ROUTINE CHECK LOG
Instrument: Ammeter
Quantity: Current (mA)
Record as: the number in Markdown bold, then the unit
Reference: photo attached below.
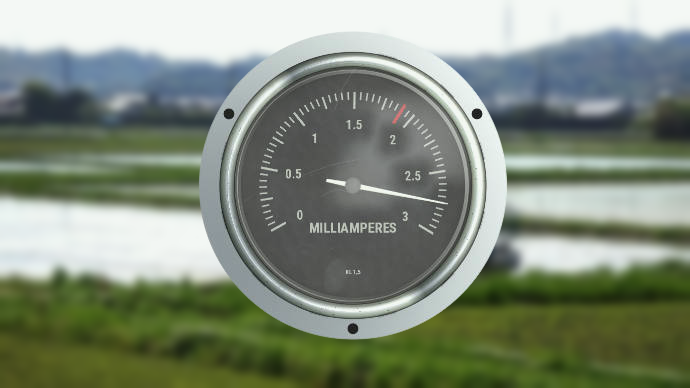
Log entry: **2.75** mA
